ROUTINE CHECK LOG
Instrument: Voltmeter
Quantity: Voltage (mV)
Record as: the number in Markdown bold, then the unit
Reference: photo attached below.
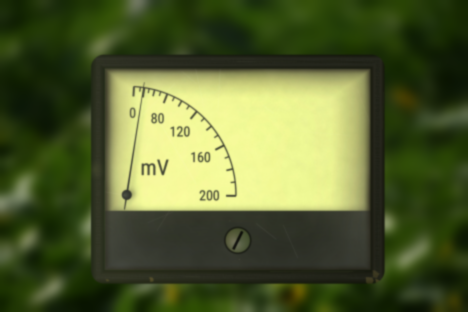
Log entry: **40** mV
